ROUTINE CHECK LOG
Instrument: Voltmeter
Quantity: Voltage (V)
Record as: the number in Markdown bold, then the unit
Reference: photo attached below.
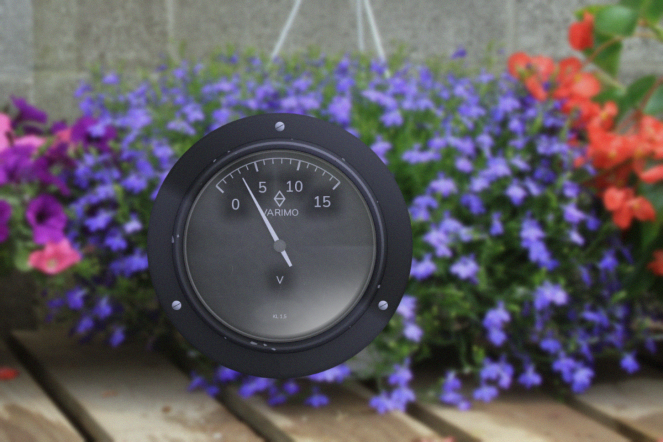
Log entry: **3** V
